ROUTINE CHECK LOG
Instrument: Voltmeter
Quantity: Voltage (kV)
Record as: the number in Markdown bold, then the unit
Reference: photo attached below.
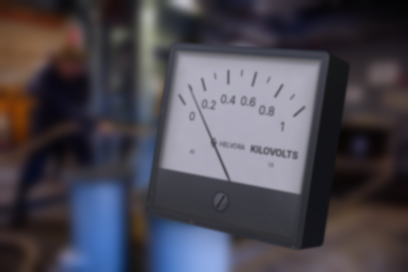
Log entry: **0.1** kV
